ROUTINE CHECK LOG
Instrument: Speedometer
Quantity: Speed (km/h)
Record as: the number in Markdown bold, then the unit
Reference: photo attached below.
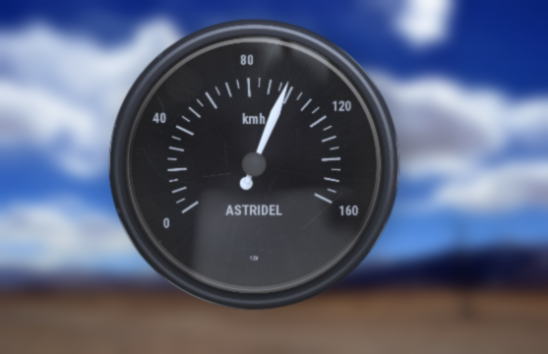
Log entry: **97.5** km/h
